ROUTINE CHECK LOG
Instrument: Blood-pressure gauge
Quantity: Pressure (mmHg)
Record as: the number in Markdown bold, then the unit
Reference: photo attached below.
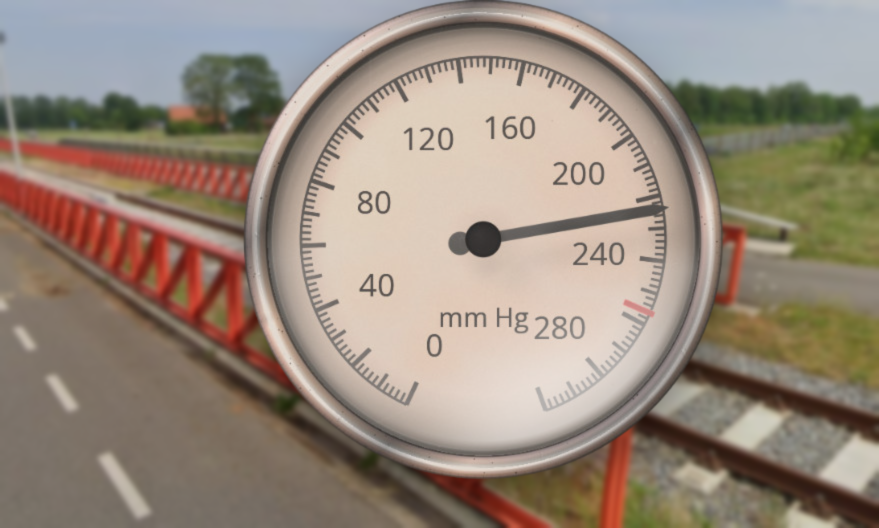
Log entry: **224** mmHg
